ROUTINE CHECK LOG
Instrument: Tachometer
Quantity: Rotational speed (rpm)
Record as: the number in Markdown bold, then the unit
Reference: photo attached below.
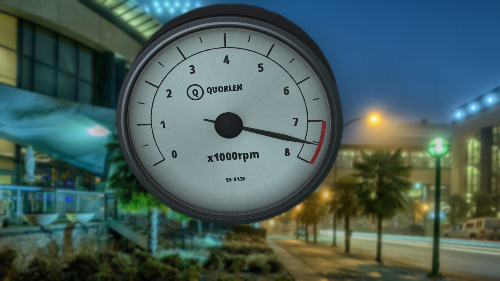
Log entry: **7500** rpm
